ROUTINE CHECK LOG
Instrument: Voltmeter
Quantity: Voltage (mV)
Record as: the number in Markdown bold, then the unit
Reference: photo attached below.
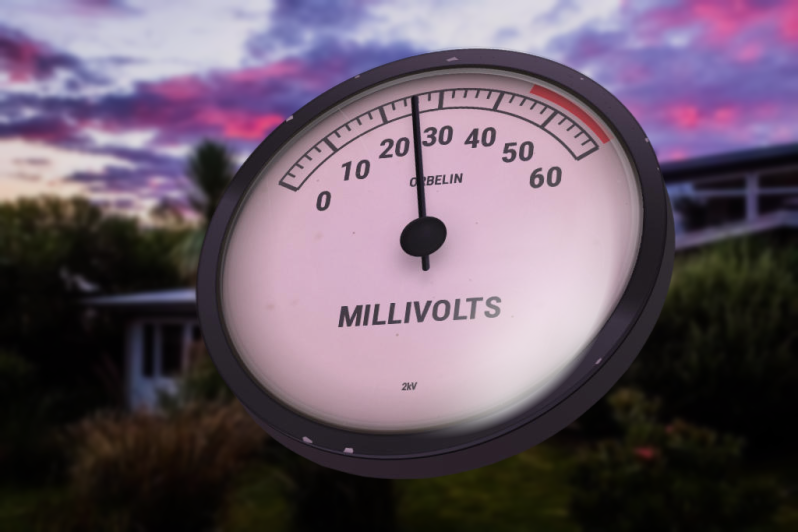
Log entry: **26** mV
